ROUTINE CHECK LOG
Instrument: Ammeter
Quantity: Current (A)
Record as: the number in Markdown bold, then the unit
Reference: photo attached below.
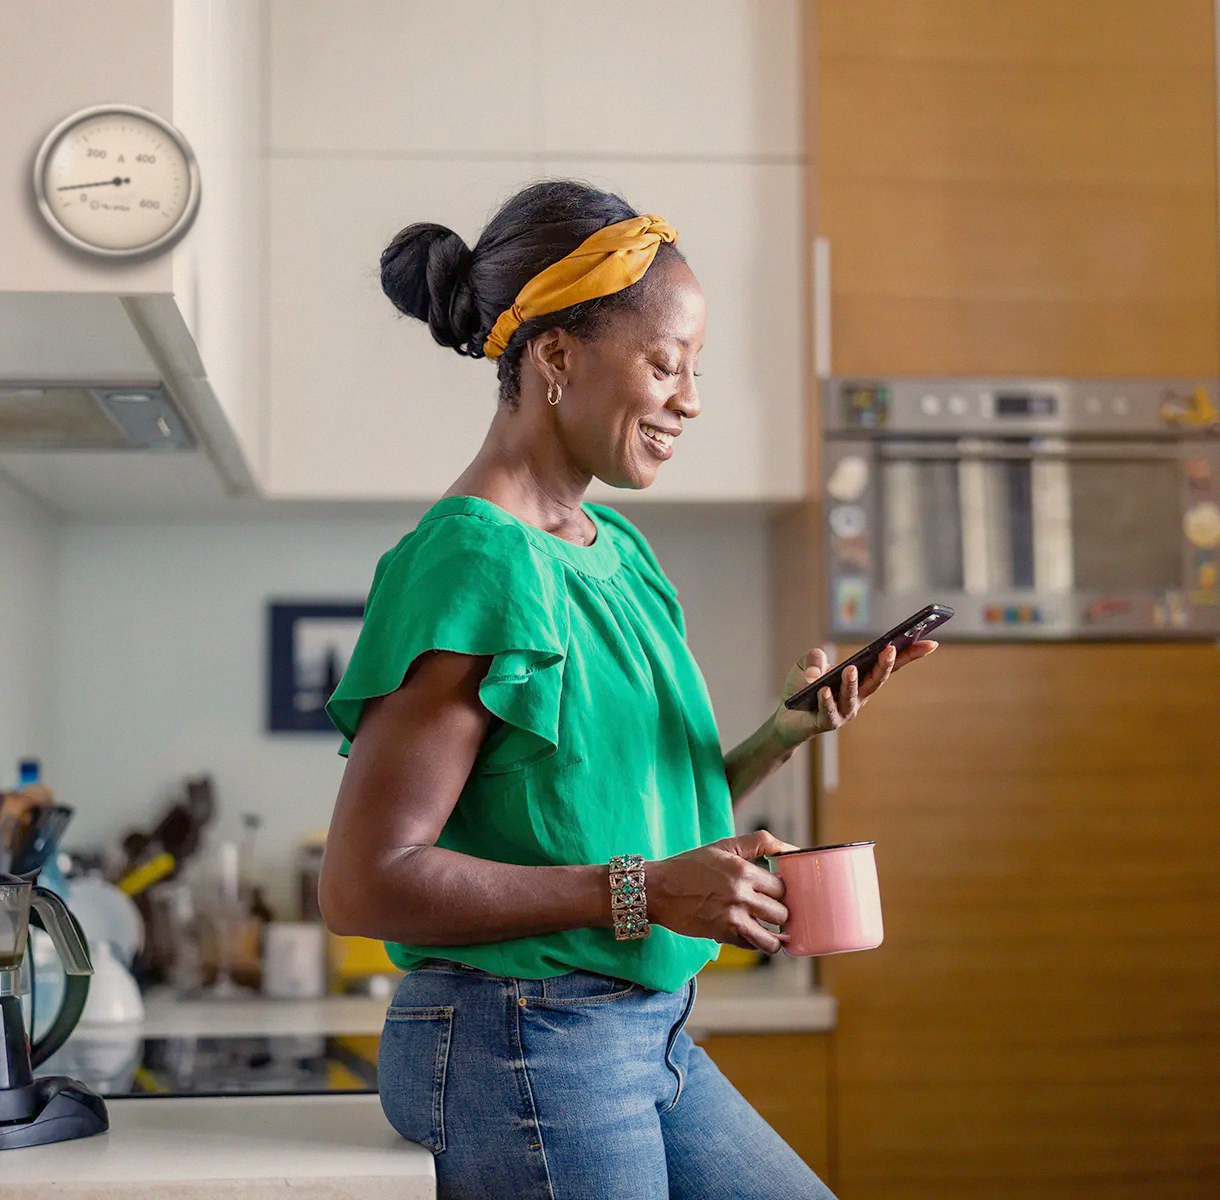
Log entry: **40** A
